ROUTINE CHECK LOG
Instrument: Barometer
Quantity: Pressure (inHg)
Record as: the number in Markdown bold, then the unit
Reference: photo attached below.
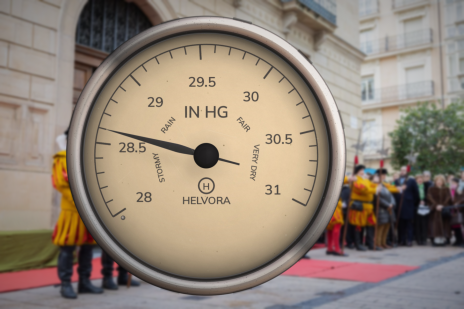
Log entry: **28.6** inHg
